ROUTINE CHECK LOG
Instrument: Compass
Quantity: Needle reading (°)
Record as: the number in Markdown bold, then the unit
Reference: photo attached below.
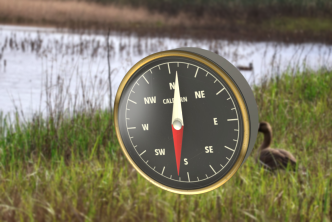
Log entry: **190** °
